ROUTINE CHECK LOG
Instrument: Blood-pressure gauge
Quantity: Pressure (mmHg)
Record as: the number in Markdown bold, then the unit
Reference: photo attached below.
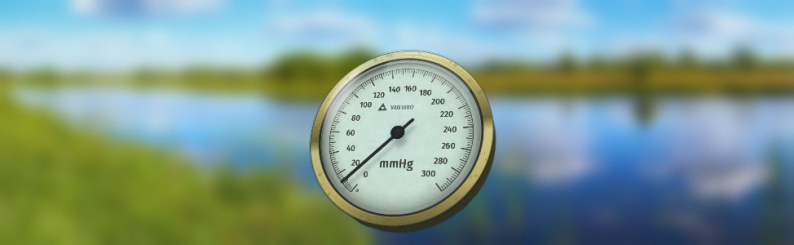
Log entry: **10** mmHg
